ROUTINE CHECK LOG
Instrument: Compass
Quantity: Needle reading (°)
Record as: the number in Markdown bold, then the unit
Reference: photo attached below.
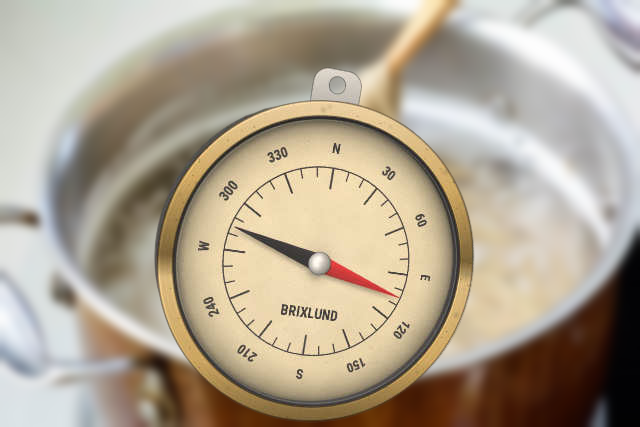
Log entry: **105** °
